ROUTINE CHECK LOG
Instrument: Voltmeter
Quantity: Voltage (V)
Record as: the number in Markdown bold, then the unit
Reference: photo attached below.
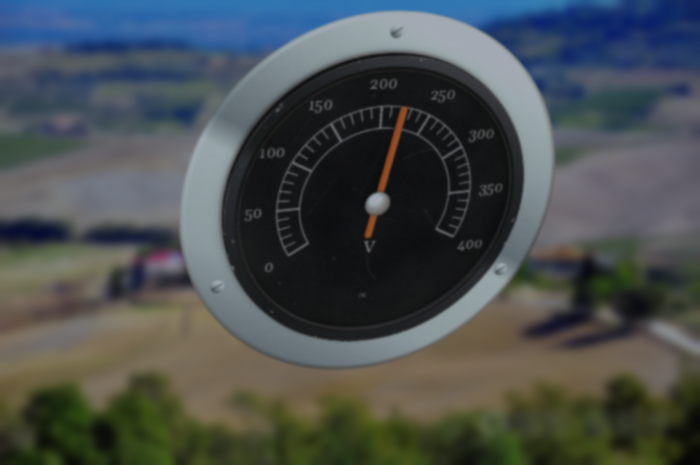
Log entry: **220** V
